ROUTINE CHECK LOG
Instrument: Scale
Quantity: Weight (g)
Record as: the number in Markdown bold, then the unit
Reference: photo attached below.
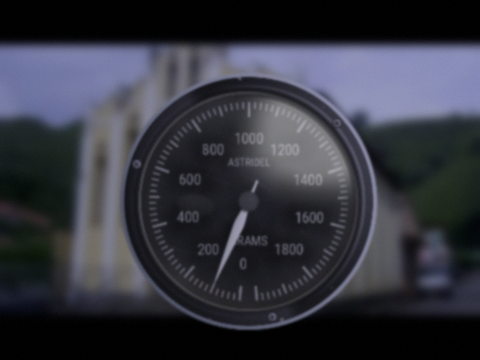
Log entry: **100** g
